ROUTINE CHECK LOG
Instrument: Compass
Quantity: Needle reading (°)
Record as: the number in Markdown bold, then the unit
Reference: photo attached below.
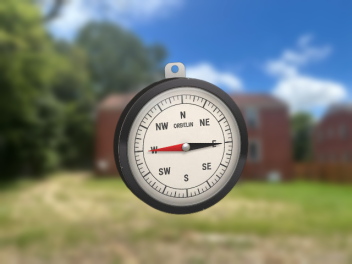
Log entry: **270** °
